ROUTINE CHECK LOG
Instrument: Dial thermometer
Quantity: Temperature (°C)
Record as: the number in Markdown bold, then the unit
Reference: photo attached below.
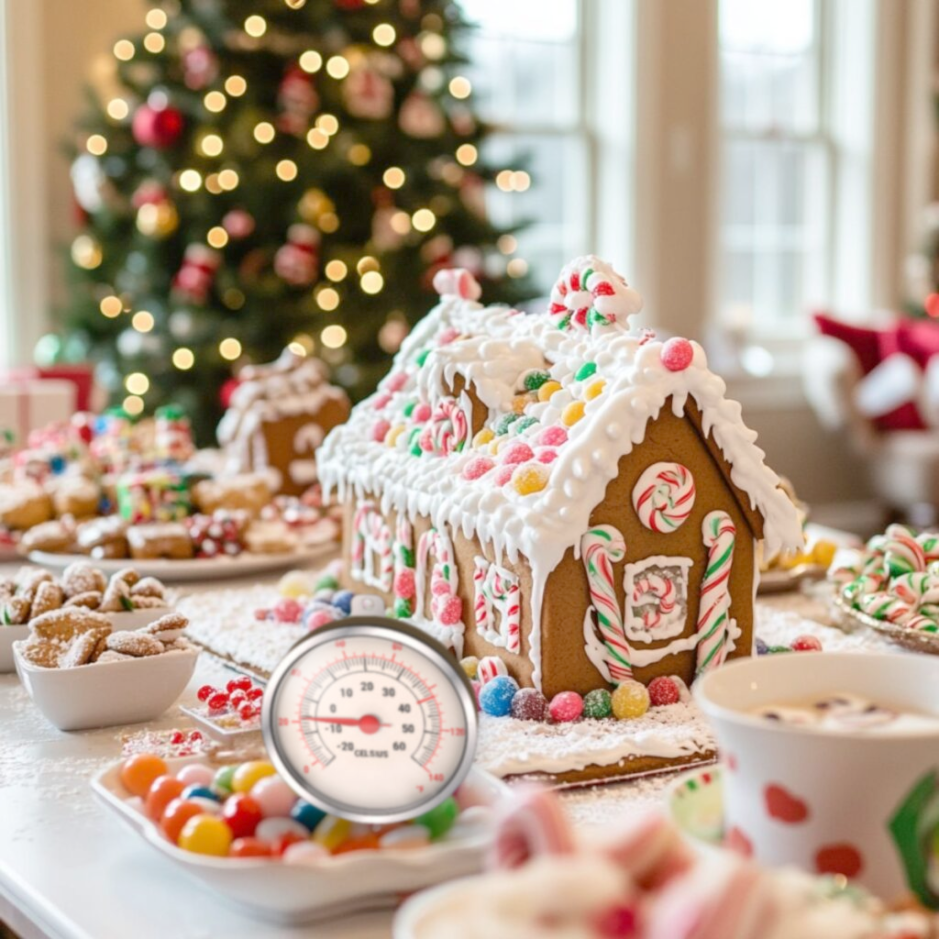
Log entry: **-5** °C
